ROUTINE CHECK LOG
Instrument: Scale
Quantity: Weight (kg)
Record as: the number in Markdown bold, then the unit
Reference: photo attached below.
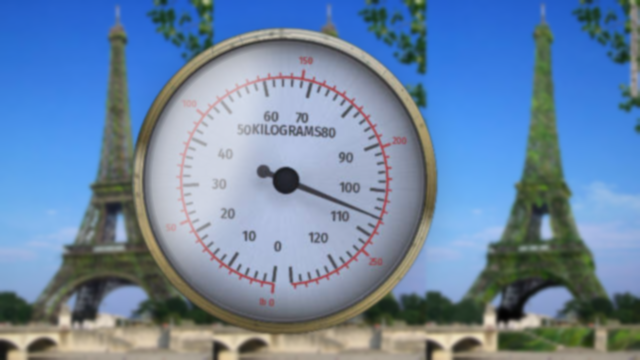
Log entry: **106** kg
